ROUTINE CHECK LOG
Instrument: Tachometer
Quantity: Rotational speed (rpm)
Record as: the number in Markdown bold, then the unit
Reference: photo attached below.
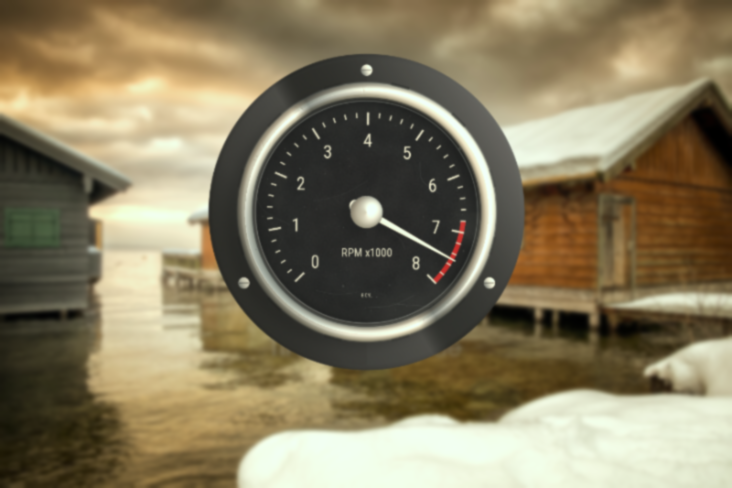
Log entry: **7500** rpm
